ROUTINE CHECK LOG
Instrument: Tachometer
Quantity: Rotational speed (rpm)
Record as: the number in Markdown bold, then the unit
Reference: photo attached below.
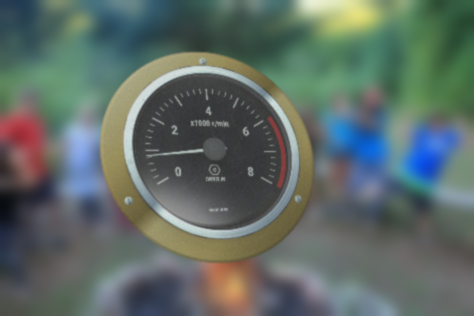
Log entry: **800** rpm
